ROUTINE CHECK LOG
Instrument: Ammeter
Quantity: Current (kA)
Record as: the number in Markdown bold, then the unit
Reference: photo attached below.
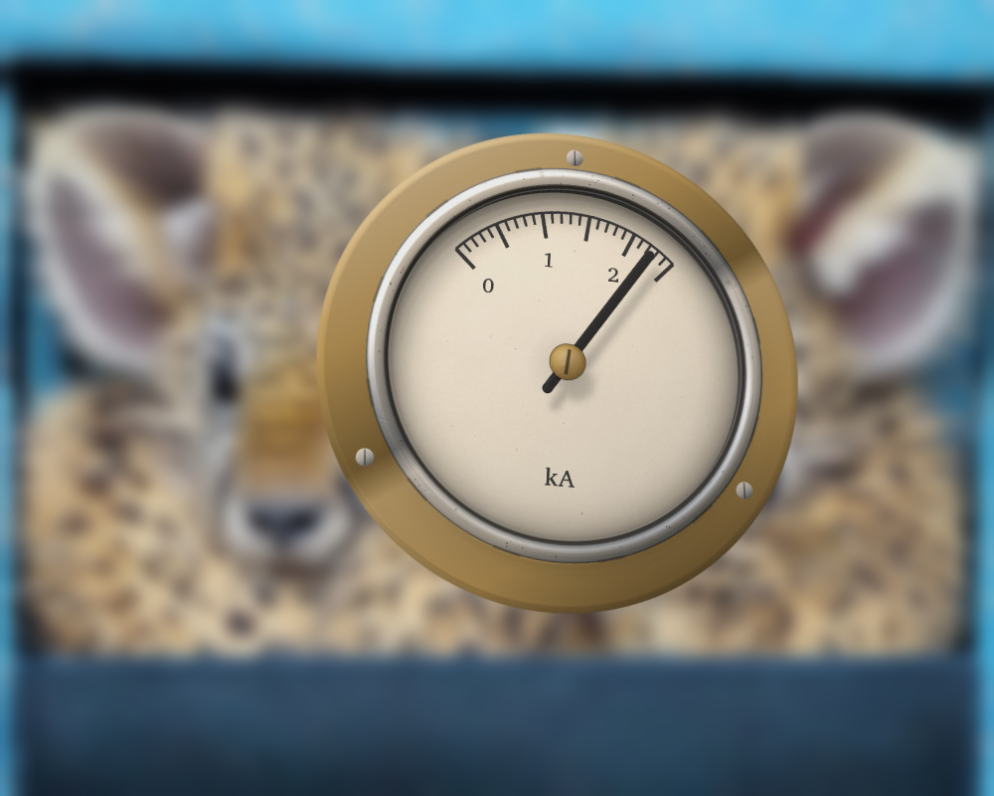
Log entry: **2.25** kA
